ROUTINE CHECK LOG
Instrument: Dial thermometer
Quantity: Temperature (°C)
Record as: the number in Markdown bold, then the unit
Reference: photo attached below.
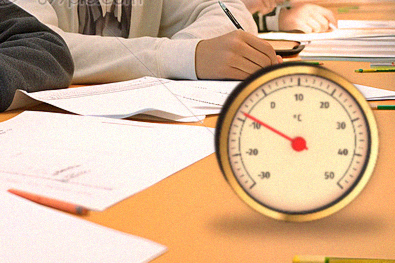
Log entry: **-8** °C
